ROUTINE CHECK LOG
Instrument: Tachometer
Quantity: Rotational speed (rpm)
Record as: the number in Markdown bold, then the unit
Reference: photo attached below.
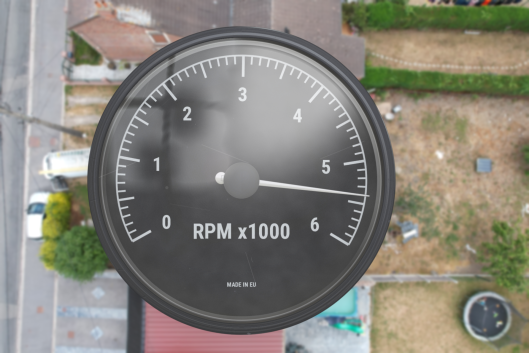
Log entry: **5400** rpm
